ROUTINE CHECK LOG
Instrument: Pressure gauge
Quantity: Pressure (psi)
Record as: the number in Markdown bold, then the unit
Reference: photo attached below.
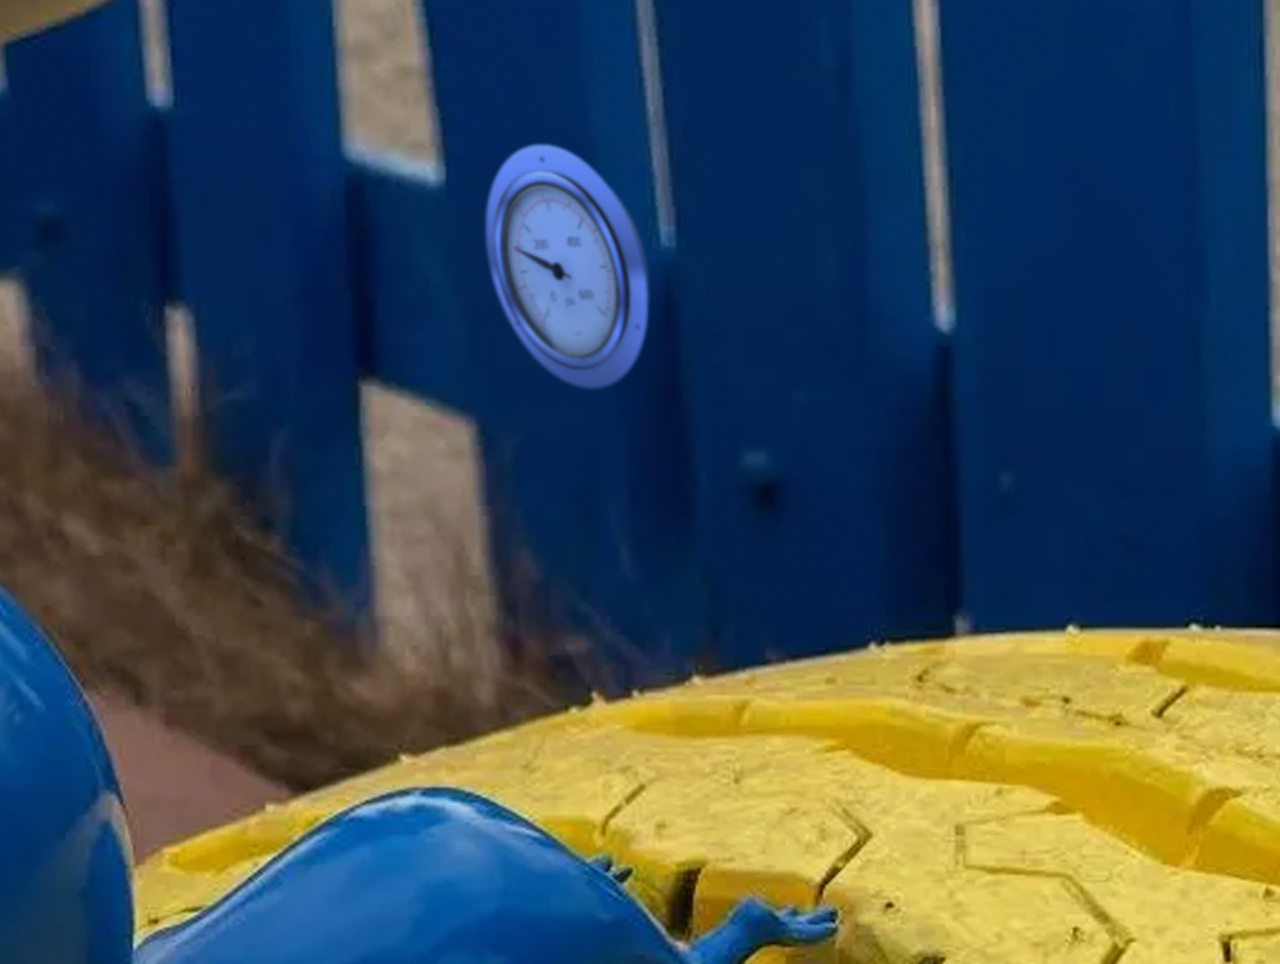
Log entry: **150** psi
